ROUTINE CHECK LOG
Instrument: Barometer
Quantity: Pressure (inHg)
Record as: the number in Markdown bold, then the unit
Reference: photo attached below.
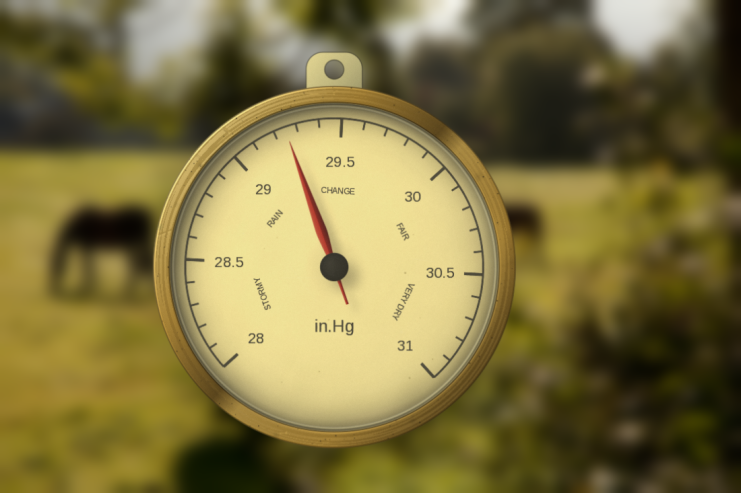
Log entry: **29.25** inHg
